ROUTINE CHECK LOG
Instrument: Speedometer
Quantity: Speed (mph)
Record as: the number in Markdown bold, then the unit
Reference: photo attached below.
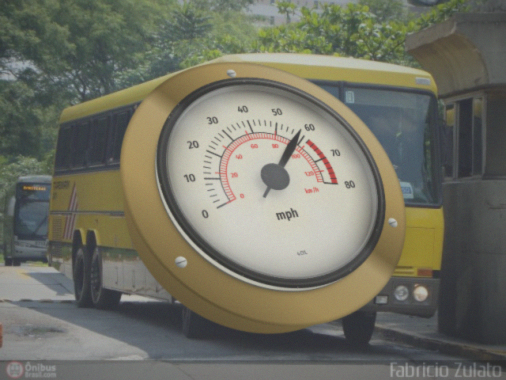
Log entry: **58** mph
